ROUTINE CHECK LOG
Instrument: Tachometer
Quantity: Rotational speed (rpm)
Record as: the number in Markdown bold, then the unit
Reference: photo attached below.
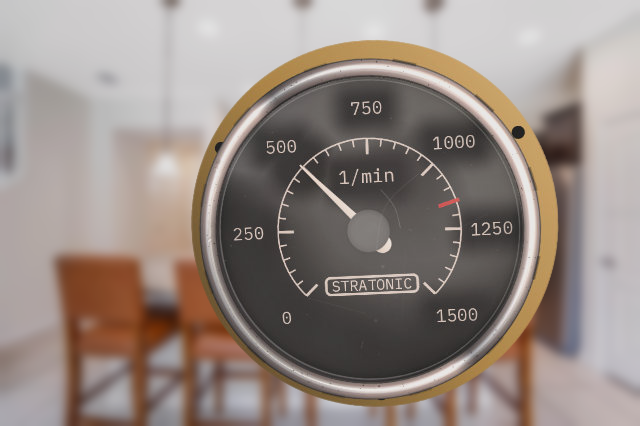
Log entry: **500** rpm
